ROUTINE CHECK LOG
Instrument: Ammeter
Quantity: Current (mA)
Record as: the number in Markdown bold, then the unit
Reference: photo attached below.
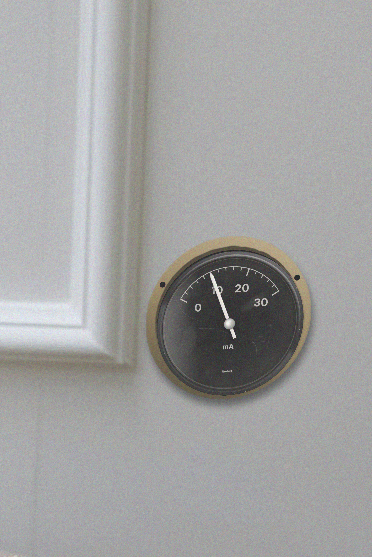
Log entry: **10** mA
